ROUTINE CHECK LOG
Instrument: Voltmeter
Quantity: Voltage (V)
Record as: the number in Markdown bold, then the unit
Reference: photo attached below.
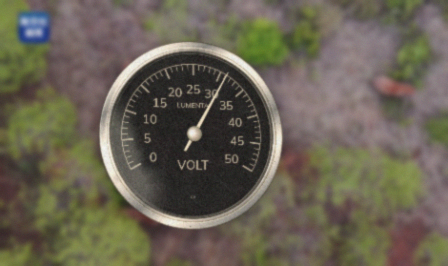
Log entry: **31** V
